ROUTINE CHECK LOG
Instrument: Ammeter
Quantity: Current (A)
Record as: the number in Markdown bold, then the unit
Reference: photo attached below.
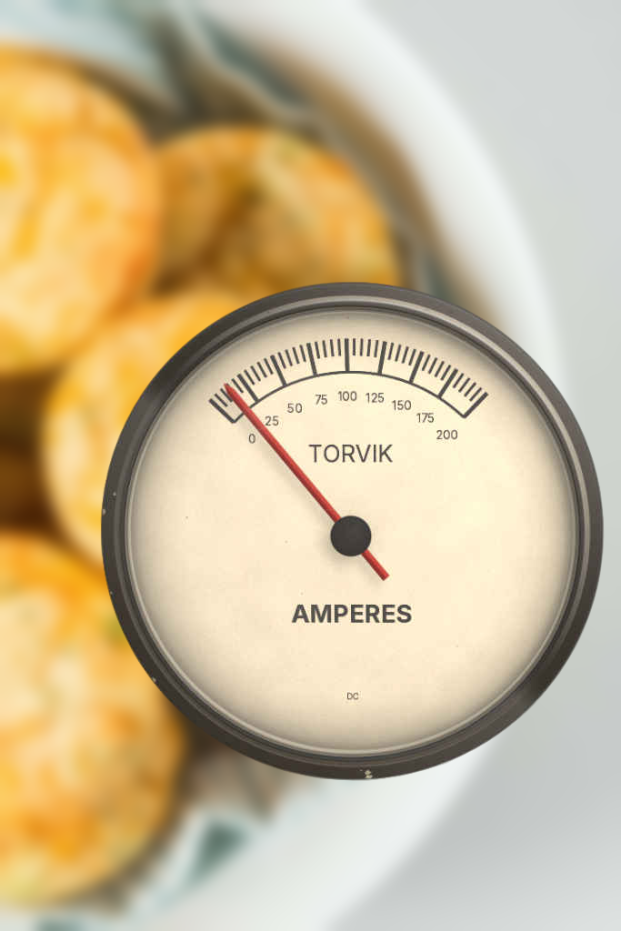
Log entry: **15** A
